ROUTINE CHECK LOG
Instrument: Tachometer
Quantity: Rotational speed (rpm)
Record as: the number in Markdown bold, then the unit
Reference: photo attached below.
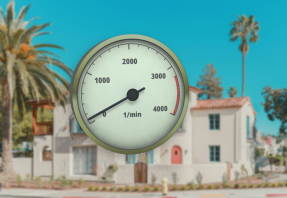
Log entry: **100** rpm
